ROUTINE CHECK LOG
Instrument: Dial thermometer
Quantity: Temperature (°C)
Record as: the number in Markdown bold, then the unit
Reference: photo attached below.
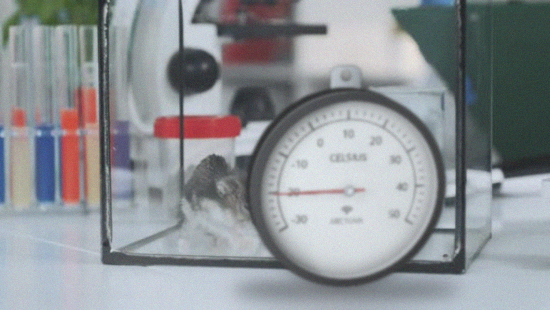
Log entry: **-20** °C
